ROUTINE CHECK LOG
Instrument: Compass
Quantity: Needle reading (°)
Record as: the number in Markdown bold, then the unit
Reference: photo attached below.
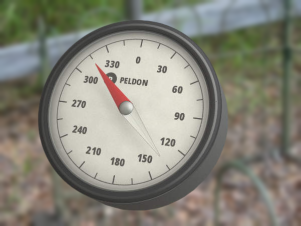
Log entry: **315** °
